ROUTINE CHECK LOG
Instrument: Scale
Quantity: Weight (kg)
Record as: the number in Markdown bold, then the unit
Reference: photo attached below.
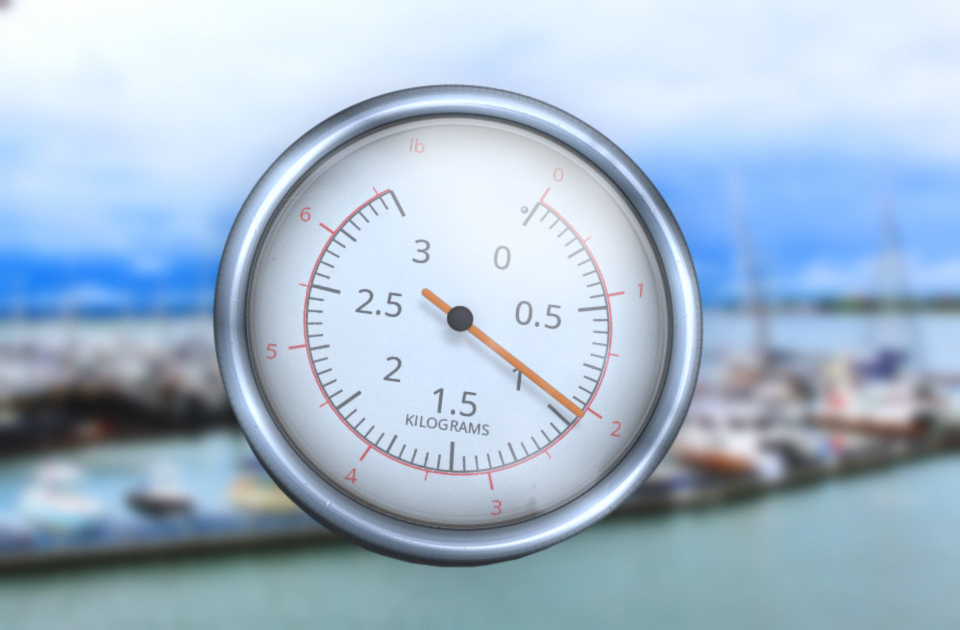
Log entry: **0.95** kg
